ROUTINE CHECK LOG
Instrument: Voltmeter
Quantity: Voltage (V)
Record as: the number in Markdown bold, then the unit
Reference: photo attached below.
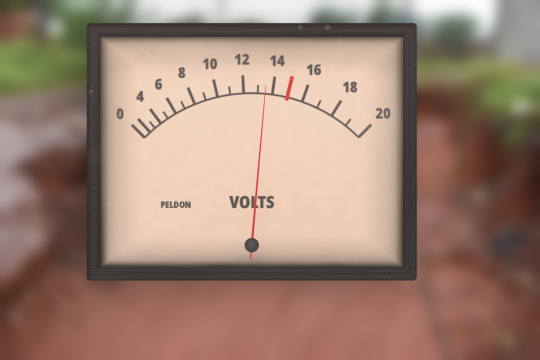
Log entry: **13.5** V
